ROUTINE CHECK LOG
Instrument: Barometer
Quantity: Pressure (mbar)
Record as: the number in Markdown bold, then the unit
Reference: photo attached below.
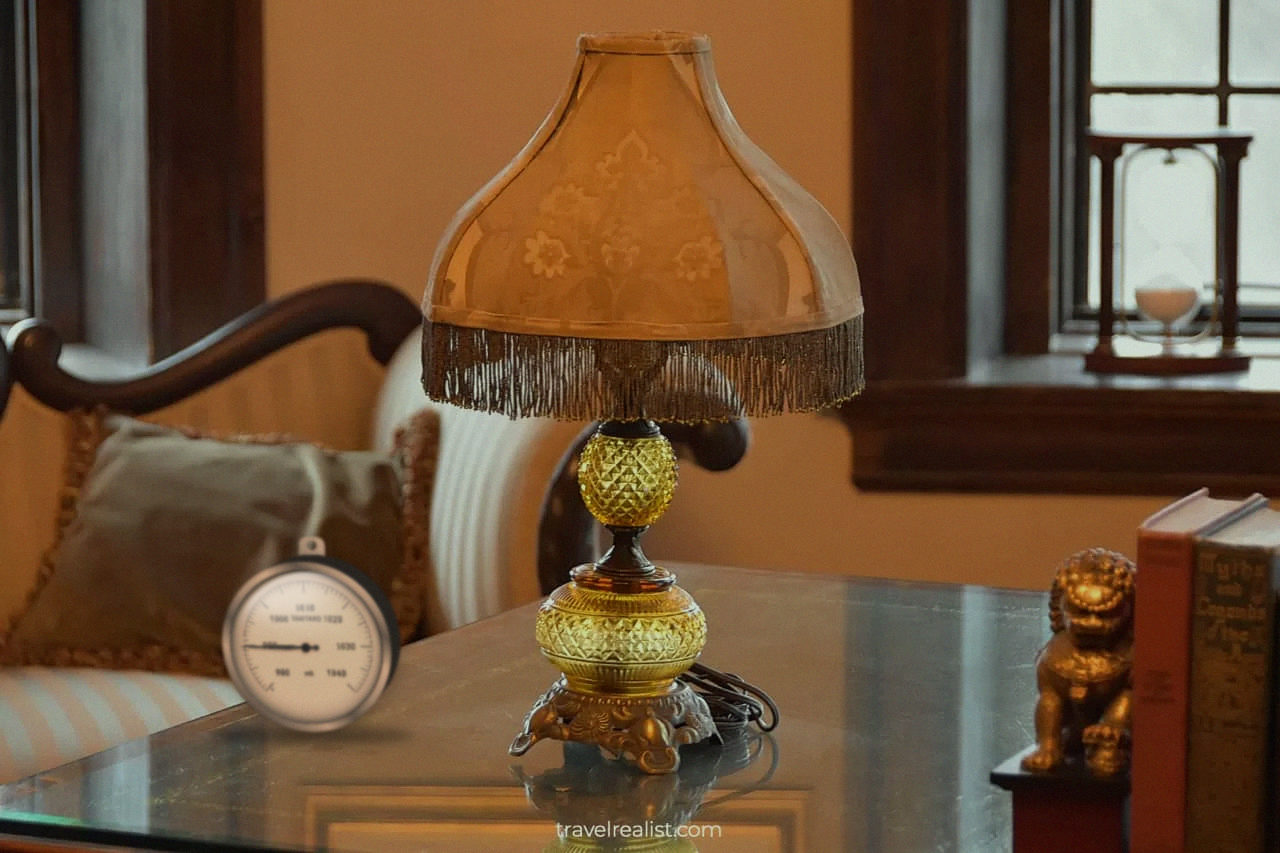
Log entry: **990** mbar
